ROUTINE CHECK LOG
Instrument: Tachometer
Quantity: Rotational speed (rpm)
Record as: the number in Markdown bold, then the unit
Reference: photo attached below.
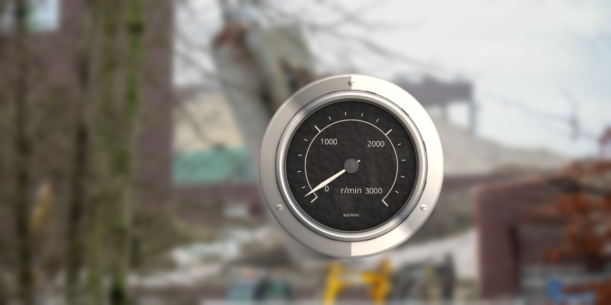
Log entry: **100** rpm
